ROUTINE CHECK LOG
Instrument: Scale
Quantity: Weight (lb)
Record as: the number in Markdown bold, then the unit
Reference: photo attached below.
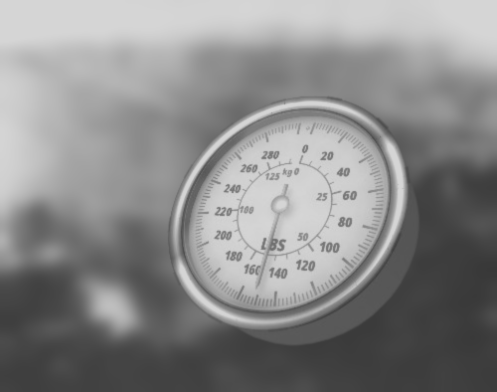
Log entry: **150** lb
